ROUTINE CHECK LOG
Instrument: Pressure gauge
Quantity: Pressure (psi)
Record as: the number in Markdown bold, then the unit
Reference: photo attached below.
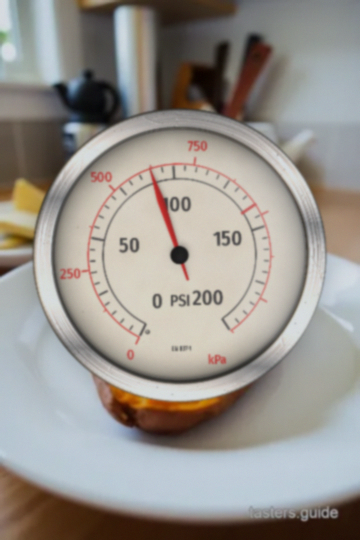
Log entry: **90** psi
